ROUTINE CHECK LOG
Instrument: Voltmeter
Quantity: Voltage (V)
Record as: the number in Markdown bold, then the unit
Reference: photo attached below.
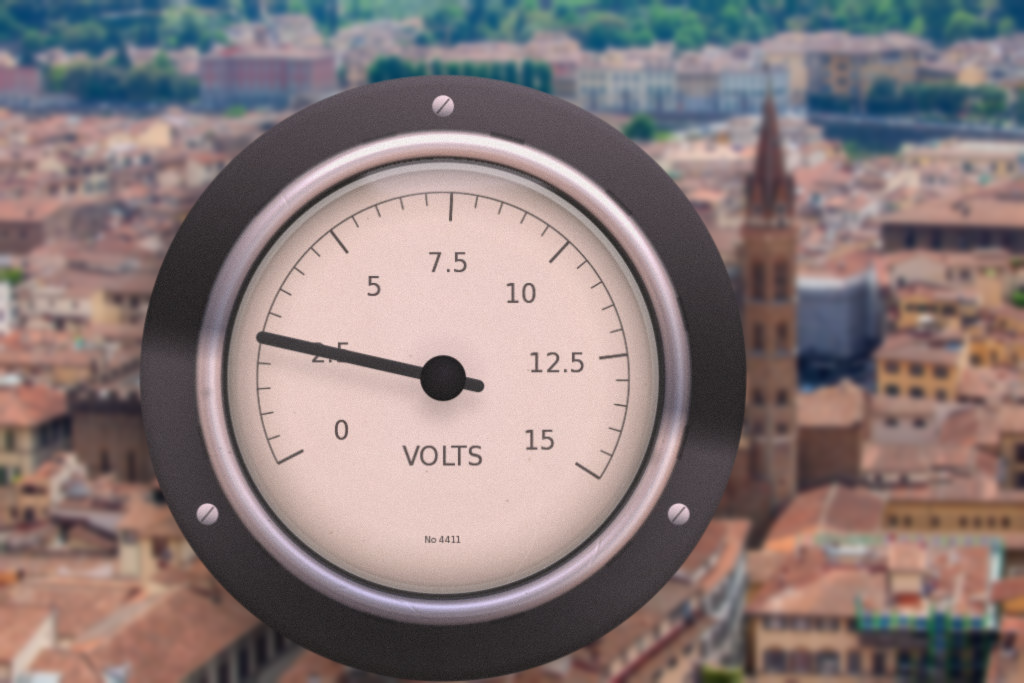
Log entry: **2.5** V
